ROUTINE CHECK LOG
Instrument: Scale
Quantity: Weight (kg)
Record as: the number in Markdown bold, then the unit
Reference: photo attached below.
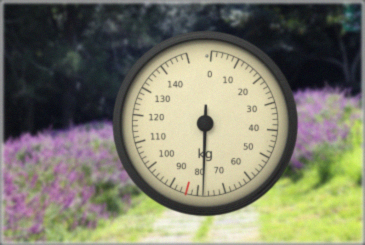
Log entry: **78** kg
